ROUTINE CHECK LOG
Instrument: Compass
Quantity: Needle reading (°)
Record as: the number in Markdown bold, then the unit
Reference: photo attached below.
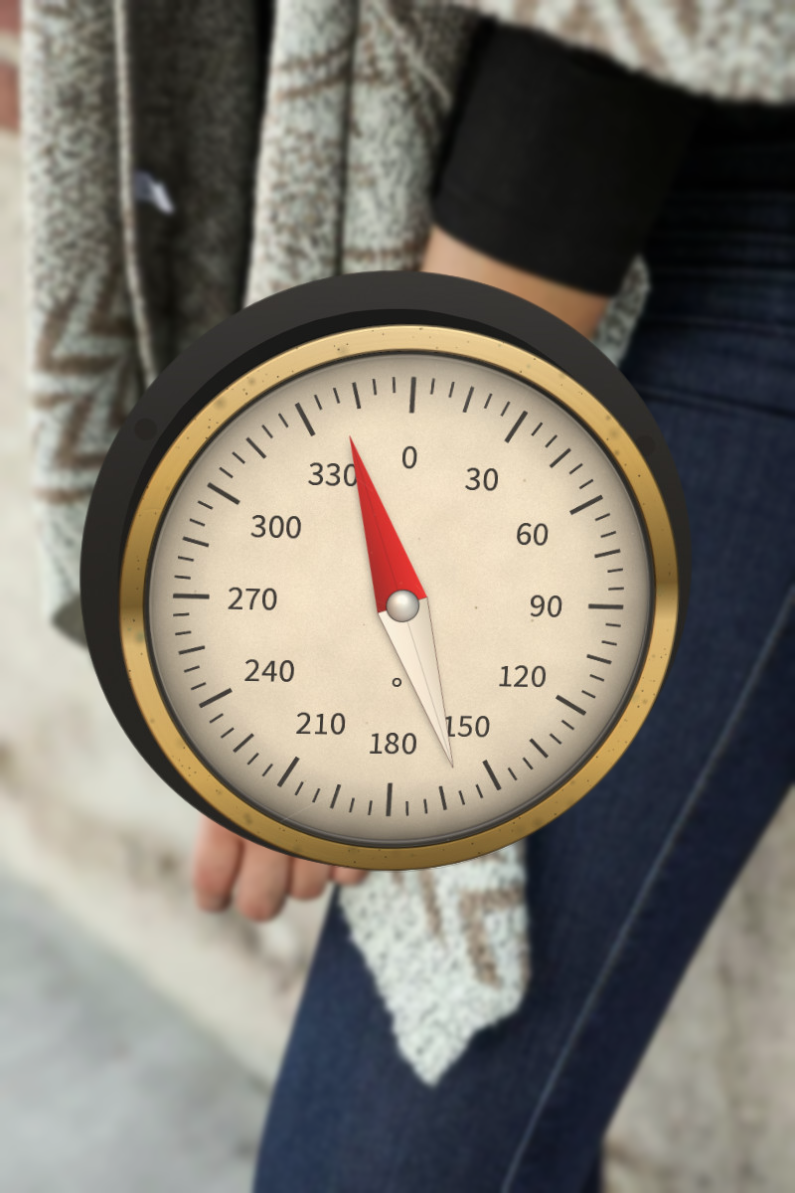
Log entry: **340** °
